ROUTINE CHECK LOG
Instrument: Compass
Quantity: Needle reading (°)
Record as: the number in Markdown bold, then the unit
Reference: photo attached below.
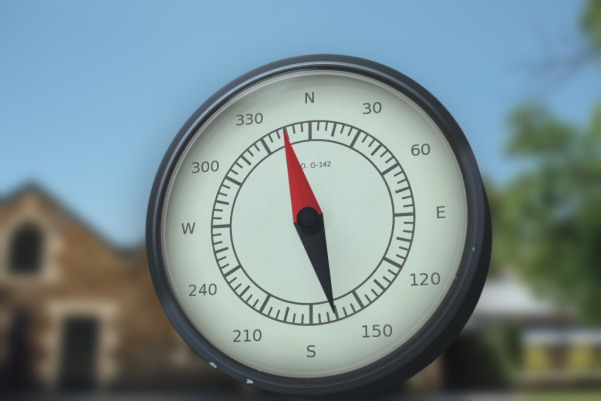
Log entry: **345** °
